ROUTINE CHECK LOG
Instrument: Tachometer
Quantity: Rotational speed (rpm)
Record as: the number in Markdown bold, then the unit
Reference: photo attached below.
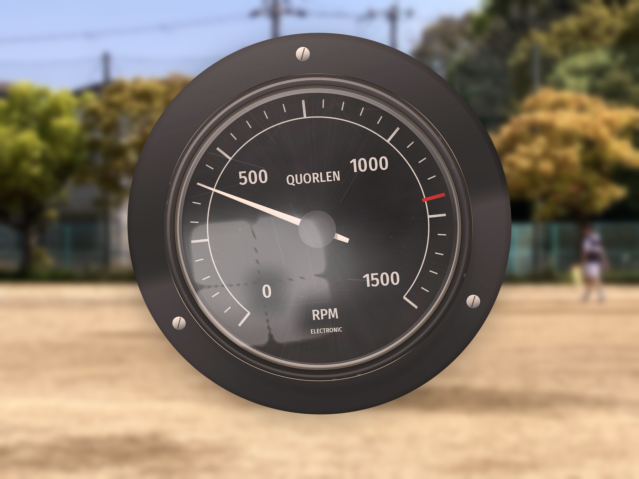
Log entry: **400** rpm
